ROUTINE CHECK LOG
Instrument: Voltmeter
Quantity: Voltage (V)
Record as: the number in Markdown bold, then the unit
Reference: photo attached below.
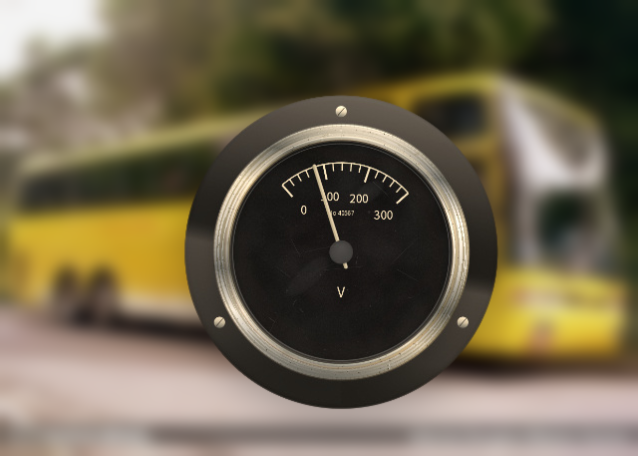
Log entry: **80** V
